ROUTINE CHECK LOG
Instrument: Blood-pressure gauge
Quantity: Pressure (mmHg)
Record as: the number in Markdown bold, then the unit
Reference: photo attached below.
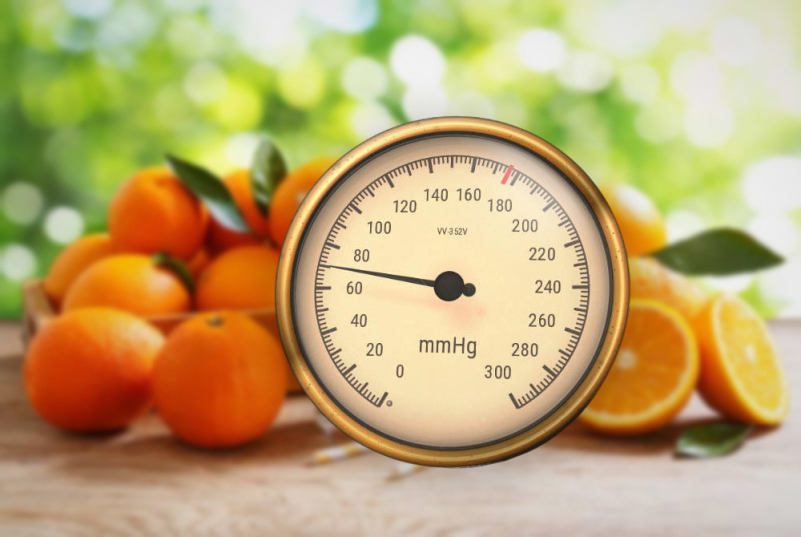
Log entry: **70** mmHg
